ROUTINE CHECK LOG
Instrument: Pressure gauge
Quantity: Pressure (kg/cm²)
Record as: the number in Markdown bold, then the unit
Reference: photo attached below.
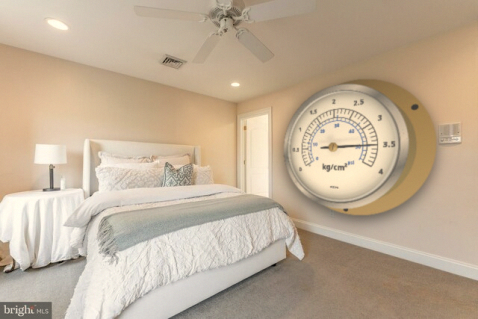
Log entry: **3.5** kg/cm²
